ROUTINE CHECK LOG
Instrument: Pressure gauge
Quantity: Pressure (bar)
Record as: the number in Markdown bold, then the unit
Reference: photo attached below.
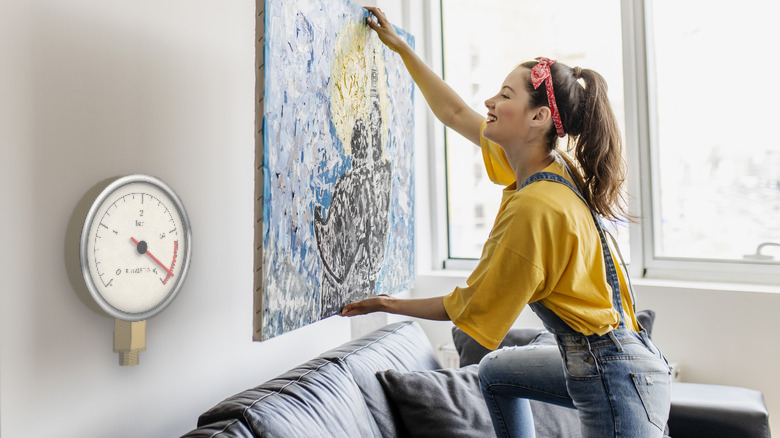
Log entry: **3.8** bar
